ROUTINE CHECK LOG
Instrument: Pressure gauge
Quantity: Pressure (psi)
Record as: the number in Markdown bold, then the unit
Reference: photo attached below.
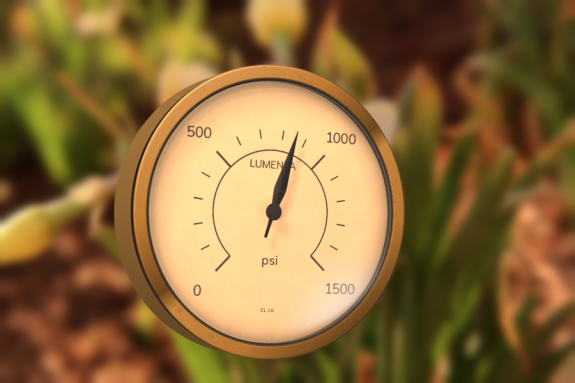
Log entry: **850** psi
